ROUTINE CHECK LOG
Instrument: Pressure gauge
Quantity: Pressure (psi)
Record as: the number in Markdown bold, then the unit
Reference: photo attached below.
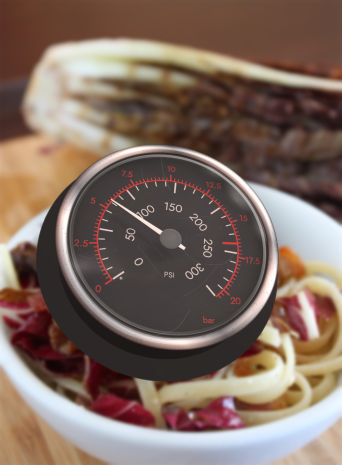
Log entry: **80** psi
